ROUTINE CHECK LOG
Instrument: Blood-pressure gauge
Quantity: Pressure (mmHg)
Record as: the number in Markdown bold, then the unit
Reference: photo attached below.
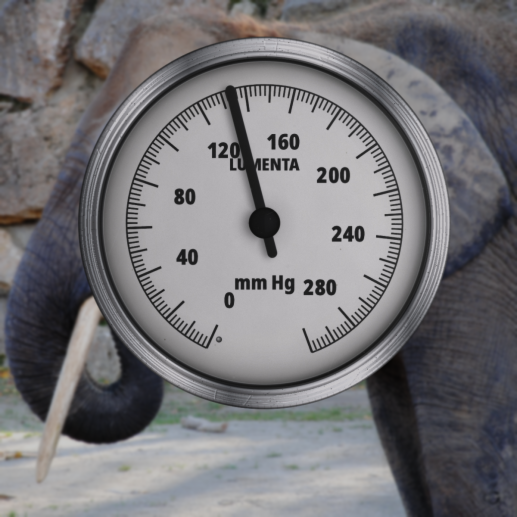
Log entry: **134** mmHg
